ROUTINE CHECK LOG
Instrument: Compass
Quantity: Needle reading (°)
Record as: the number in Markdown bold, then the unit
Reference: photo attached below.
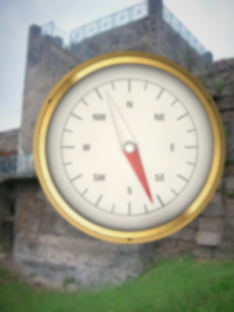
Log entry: **157.5** °
